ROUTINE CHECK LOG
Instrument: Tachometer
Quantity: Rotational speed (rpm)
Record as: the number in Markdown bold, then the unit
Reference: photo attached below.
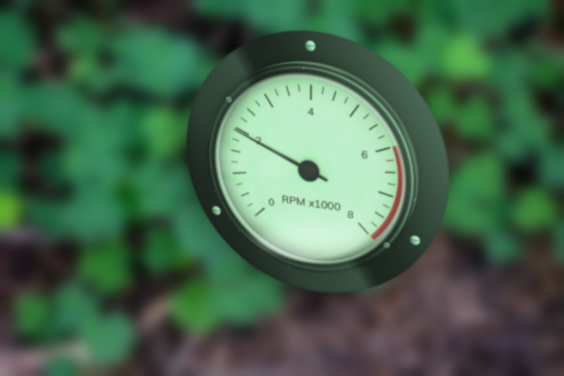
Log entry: **2000** rpm
